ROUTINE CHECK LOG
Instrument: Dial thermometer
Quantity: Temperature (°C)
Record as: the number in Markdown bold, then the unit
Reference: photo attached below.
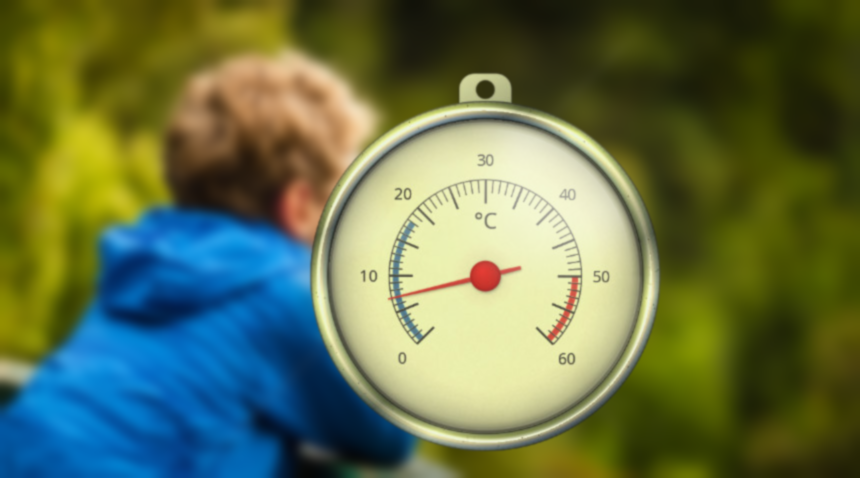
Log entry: **7** °C
